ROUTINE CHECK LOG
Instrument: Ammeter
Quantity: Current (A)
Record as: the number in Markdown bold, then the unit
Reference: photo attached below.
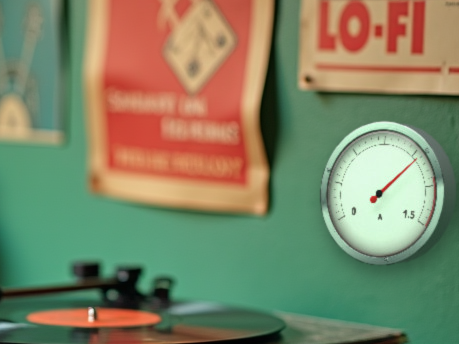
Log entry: **1.05** A
